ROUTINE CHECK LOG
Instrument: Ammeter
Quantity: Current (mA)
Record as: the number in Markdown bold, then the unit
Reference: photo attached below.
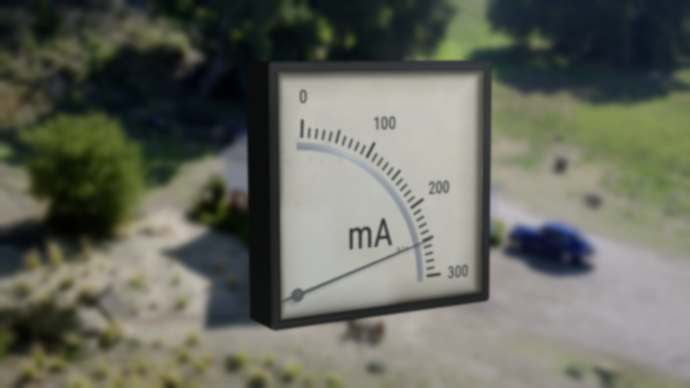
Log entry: **250** mA
